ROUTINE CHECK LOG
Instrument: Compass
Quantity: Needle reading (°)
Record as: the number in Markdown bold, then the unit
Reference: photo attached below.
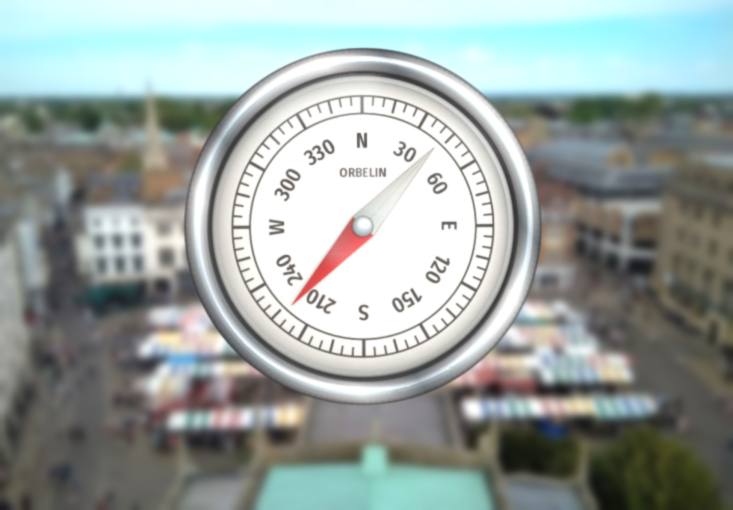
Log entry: **222.5** °
